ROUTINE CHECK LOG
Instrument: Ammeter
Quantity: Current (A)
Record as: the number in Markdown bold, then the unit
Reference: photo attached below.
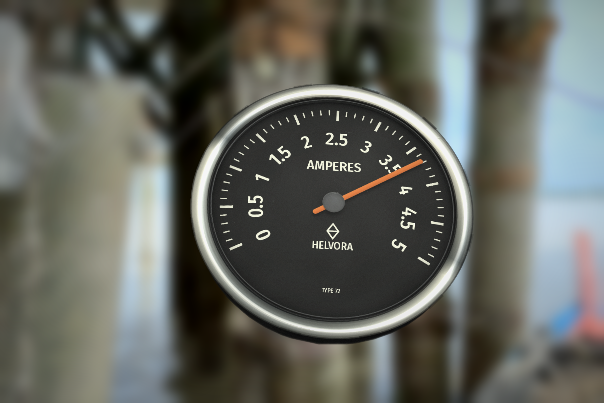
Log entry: **3.7** A
